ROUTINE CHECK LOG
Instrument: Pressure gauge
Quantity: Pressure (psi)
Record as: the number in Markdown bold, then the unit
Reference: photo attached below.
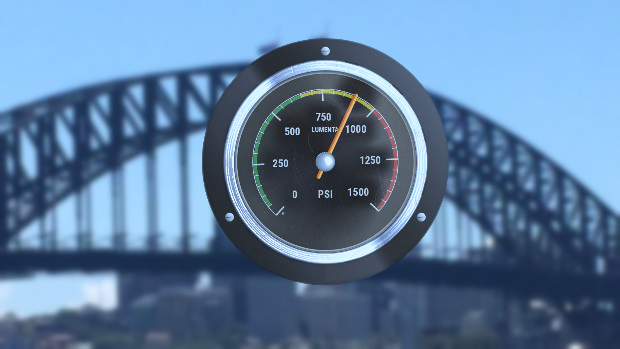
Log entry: **900** psi
